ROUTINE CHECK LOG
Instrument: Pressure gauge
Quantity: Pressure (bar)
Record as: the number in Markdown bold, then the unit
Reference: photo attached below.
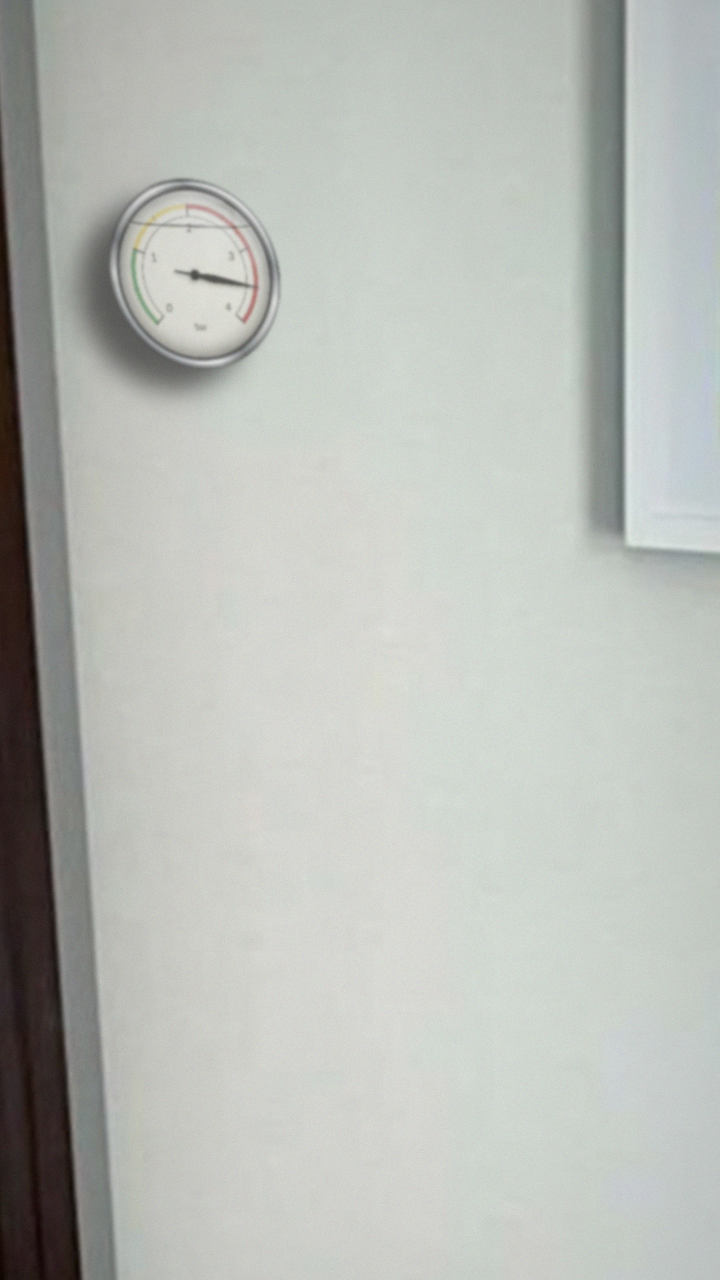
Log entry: **3.5** bar
